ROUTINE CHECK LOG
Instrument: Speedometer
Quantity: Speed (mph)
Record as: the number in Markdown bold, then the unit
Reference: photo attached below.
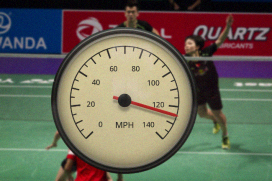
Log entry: **125** mph
